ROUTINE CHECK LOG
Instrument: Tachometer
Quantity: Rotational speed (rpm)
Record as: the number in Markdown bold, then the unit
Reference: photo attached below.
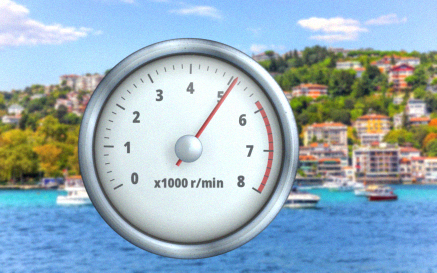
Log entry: **5100** rpm
